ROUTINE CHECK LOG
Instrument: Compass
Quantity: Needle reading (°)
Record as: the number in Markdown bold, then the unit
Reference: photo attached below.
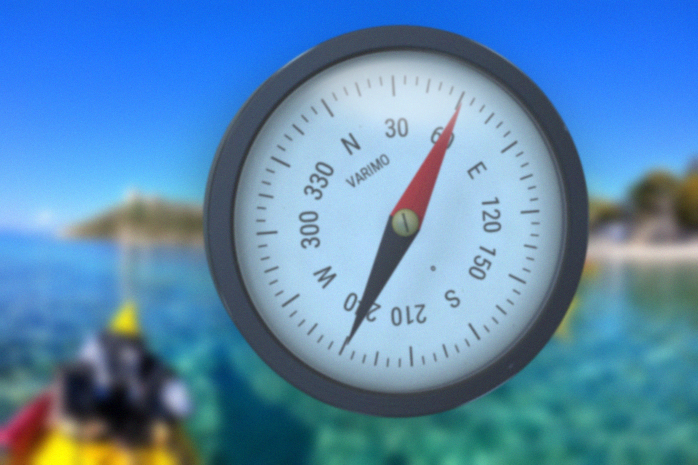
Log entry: **60** °
